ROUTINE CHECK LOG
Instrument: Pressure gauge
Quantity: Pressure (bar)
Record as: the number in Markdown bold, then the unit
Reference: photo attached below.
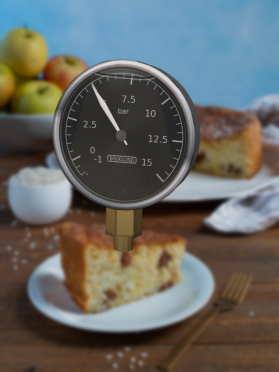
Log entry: **5** bar
